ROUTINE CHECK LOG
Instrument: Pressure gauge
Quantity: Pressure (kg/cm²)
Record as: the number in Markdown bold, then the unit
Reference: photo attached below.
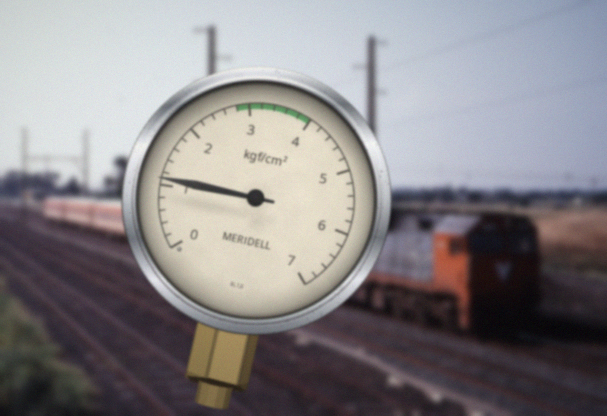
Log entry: **1.1** kg/cm²
